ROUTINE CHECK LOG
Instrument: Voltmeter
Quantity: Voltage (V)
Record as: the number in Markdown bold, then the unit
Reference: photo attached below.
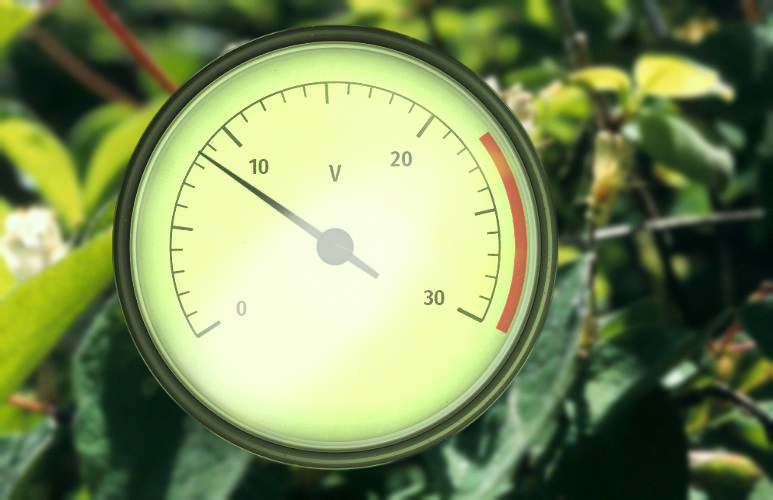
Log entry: **8.5** V
